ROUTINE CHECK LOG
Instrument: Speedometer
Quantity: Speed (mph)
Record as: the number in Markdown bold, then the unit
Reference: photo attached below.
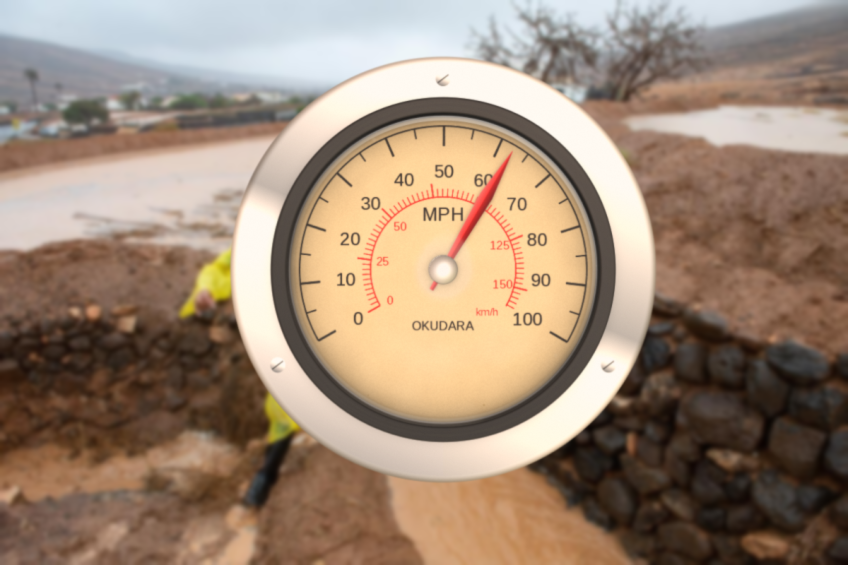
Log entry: **62.5** mph
